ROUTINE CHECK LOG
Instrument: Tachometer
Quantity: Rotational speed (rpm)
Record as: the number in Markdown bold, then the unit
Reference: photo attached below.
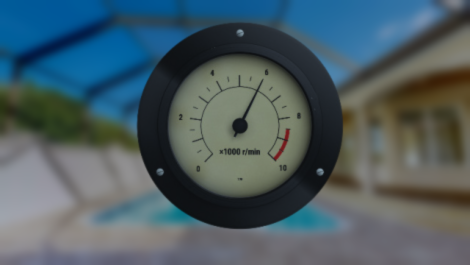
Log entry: **6000** rpm
